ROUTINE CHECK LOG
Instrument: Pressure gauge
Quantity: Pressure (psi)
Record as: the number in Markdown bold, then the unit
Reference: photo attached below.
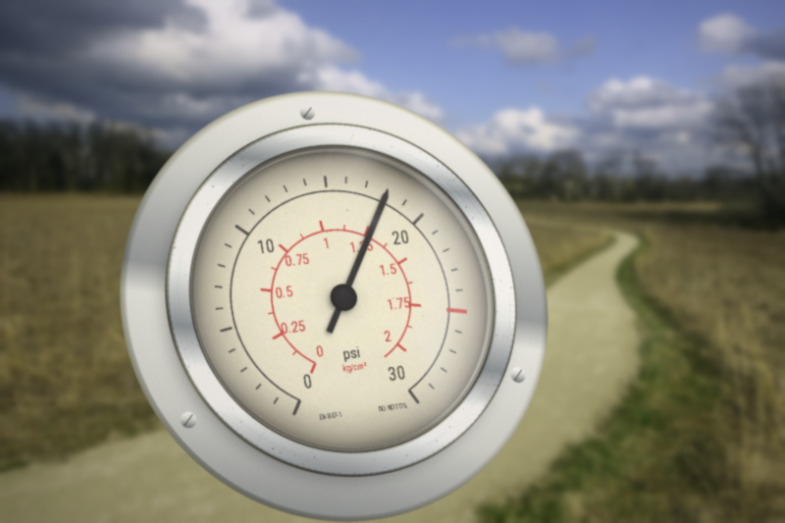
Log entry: **18** psi
